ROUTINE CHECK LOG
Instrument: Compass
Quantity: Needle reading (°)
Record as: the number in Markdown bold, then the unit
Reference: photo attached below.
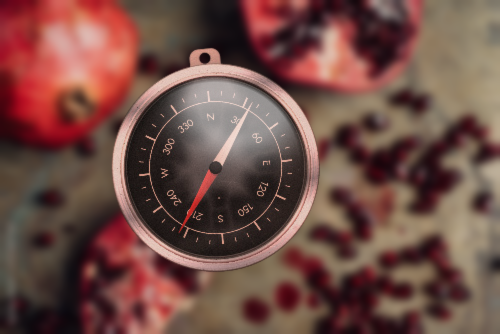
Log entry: **215** °
